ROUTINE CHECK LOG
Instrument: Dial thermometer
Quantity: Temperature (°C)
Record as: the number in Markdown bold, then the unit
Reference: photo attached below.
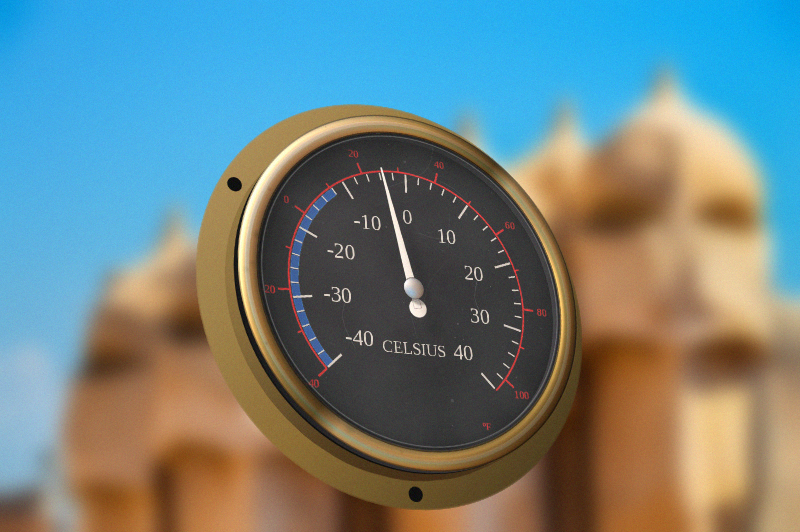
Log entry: **-4** °C
